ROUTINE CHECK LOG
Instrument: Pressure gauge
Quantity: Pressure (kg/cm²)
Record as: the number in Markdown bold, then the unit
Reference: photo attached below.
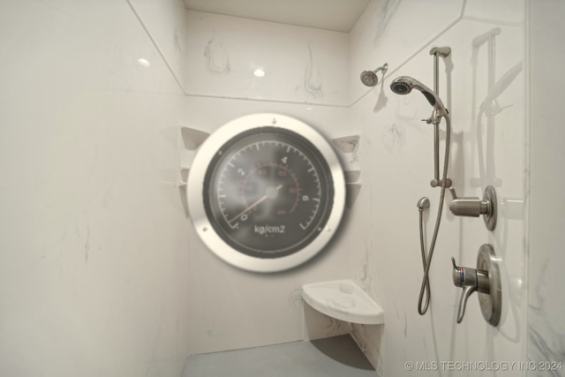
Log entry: **0.2** kg/cm²
